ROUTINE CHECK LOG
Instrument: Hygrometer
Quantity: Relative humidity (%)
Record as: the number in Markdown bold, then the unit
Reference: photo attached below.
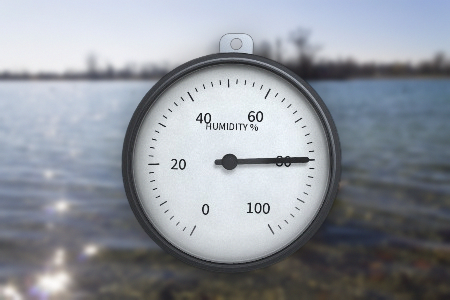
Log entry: **80** %
